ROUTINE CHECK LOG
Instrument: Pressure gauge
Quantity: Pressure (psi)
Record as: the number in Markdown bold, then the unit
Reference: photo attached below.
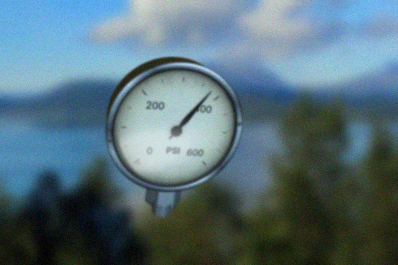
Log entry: **375** psi
